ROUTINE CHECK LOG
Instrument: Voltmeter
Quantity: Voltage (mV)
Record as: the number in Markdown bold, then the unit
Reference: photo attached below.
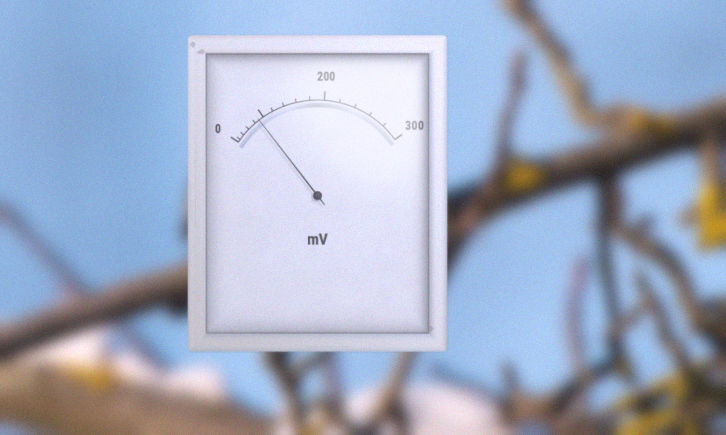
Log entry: **90** mV
